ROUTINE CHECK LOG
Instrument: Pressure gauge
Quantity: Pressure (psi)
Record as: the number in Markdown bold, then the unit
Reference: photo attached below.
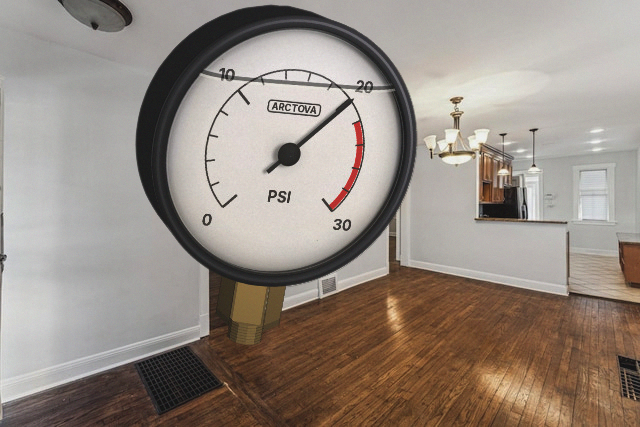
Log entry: **20** psi
